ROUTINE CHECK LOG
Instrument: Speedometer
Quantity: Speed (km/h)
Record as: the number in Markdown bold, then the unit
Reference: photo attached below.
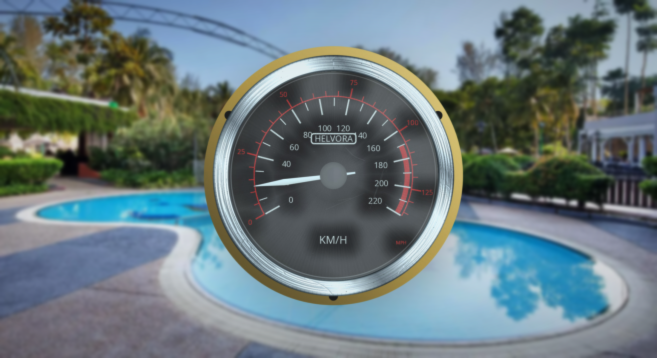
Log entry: **20** km/h
